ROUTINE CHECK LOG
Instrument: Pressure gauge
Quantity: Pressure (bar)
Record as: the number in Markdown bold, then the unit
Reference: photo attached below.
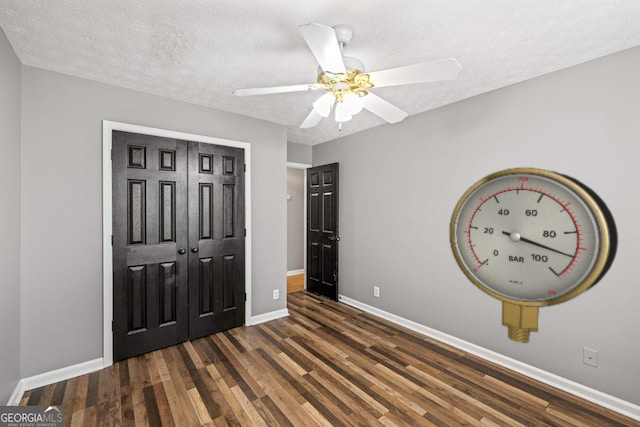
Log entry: **90** bar
